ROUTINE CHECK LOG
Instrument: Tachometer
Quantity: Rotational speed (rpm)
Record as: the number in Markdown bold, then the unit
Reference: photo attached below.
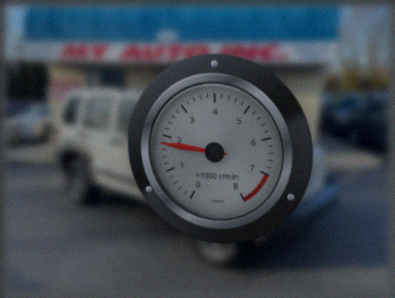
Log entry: **1800** rpm
